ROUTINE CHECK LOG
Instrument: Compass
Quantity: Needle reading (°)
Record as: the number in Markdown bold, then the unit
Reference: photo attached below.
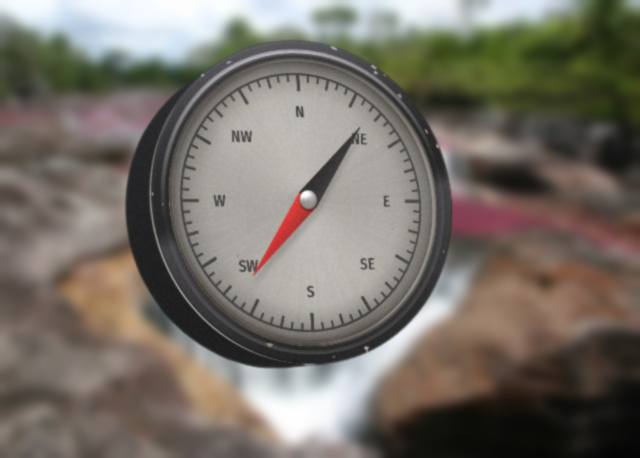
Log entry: **220** °
